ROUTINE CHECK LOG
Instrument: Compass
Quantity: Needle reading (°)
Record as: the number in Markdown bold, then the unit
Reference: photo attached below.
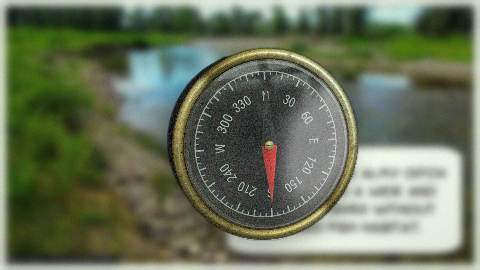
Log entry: **180** °
